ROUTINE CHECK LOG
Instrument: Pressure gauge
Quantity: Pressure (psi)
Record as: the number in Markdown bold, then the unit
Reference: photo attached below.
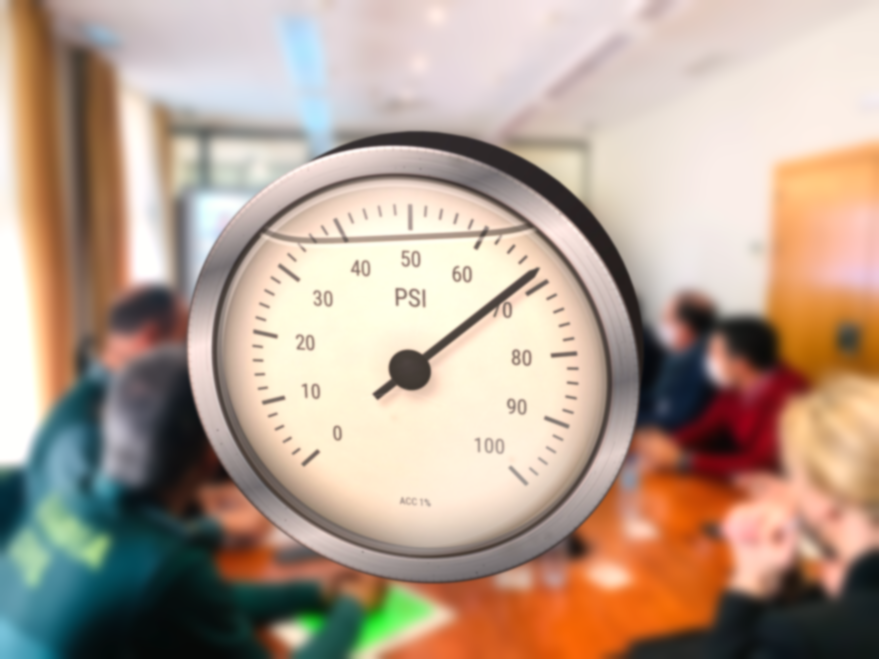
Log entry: **68** psi
